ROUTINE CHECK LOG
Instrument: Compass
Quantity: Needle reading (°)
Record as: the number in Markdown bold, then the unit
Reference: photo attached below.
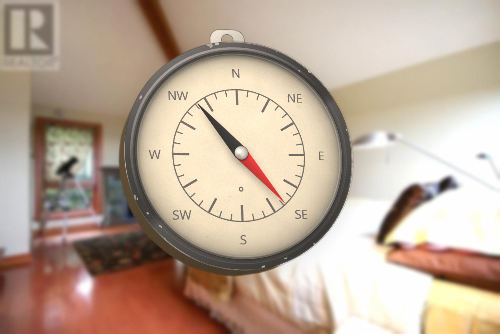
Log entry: **140** °
